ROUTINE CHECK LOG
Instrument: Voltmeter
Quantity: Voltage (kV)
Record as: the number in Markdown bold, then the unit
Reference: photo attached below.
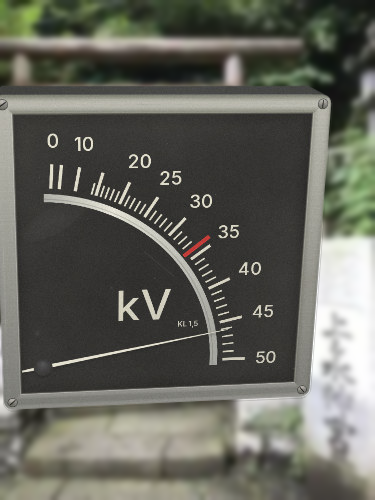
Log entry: **46** kV
